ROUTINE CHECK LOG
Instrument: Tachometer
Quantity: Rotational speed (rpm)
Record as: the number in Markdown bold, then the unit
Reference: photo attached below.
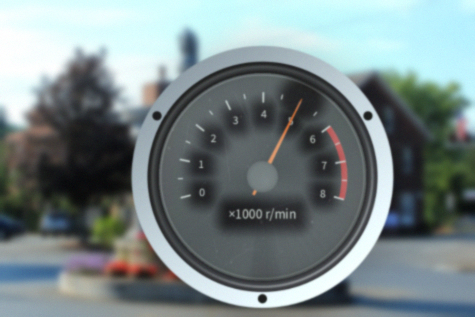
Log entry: **5000** rpm
